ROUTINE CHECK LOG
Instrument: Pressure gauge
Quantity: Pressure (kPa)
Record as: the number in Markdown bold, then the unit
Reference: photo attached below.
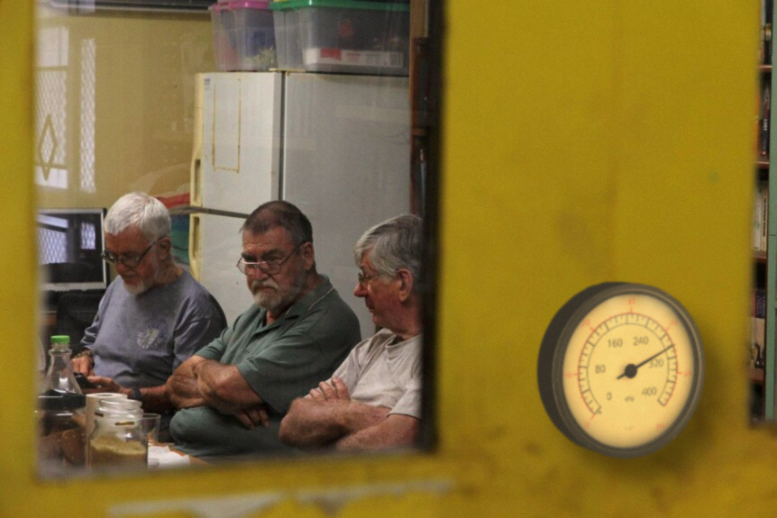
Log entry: **300** kPa
